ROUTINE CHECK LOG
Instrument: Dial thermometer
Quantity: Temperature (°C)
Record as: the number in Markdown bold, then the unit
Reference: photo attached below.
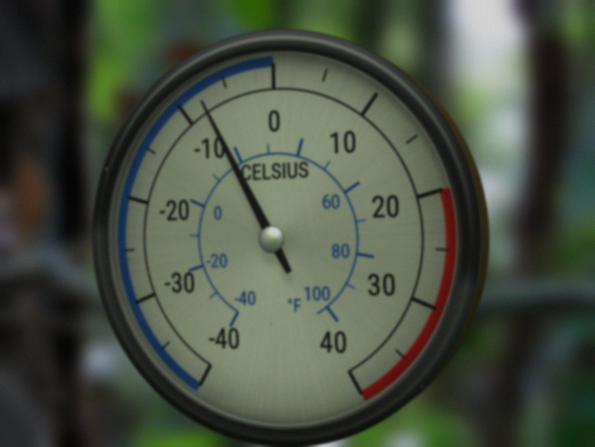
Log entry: **-7.5** °C
